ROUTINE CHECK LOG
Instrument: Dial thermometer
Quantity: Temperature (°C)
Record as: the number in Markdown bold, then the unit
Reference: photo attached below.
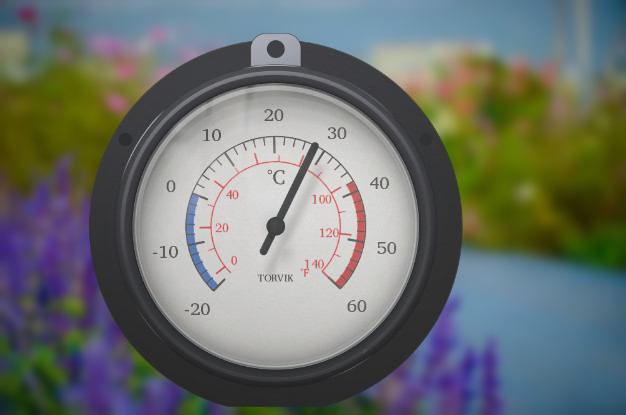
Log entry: **28** °C
